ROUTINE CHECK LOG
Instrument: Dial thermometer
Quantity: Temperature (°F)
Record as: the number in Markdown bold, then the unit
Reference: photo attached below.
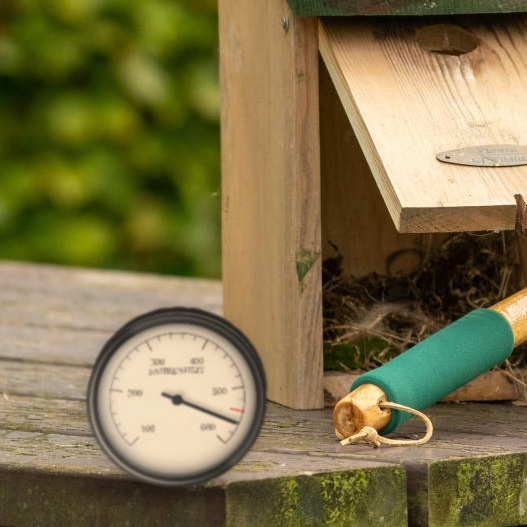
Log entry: **560** °F
